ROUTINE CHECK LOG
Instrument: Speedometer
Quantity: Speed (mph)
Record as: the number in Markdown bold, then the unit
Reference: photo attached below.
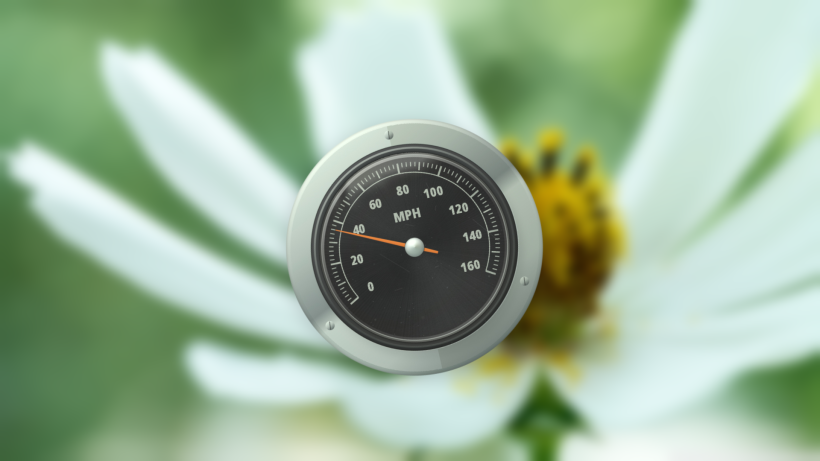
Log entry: **36** mph
